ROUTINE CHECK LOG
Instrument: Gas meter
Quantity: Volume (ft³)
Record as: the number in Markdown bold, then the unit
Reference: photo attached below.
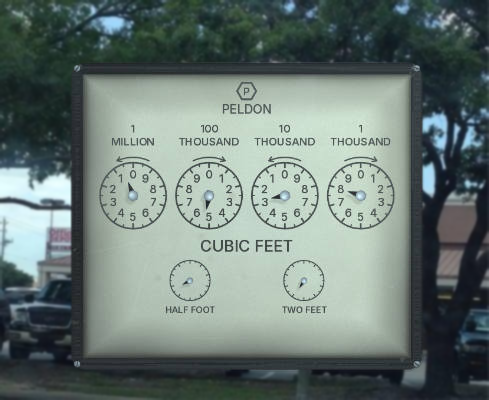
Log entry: **52800** ft³
